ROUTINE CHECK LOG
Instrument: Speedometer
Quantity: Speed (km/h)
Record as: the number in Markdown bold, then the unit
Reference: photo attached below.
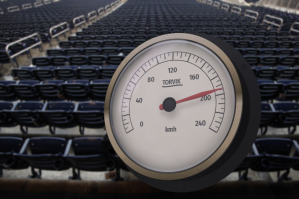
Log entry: **195** km/h
